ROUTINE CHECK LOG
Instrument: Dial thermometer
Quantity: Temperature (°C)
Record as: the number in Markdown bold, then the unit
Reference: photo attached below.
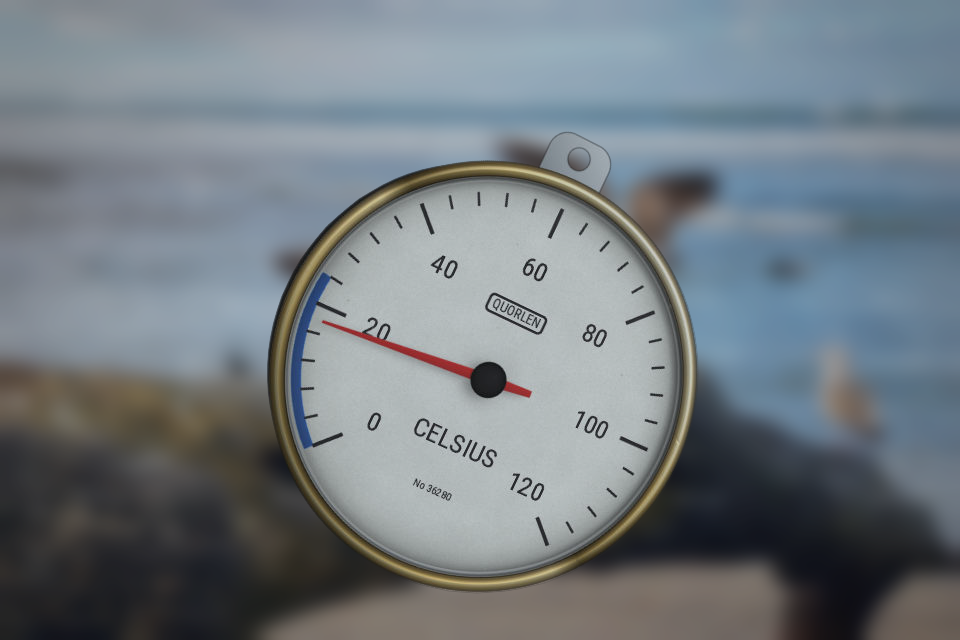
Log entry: **18** °C
